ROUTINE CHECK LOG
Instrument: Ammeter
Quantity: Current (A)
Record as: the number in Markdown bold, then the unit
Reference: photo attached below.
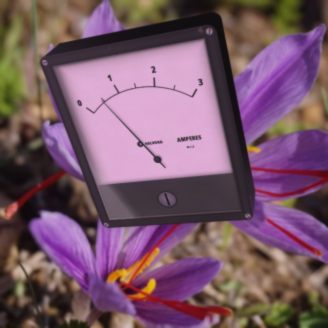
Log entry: **0.5** A
